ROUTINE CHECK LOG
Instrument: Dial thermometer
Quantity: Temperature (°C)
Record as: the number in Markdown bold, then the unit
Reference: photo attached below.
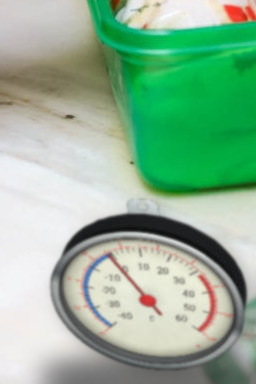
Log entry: **0** °C
